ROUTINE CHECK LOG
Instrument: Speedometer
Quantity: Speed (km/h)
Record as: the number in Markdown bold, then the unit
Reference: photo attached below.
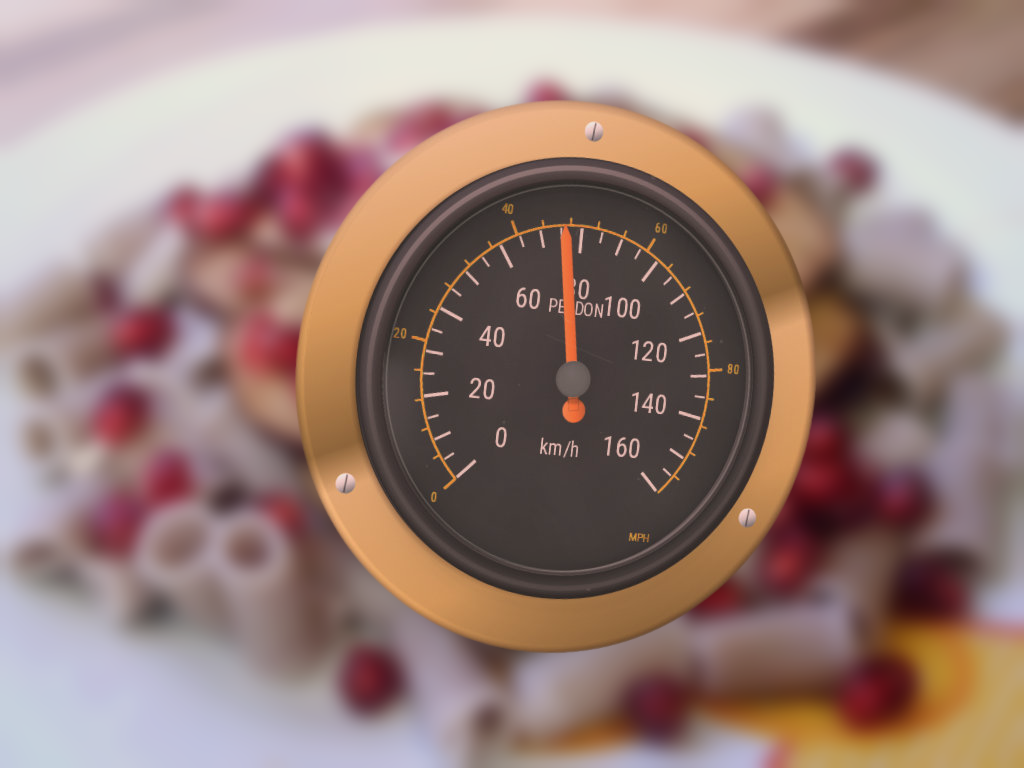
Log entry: **75** km/h
